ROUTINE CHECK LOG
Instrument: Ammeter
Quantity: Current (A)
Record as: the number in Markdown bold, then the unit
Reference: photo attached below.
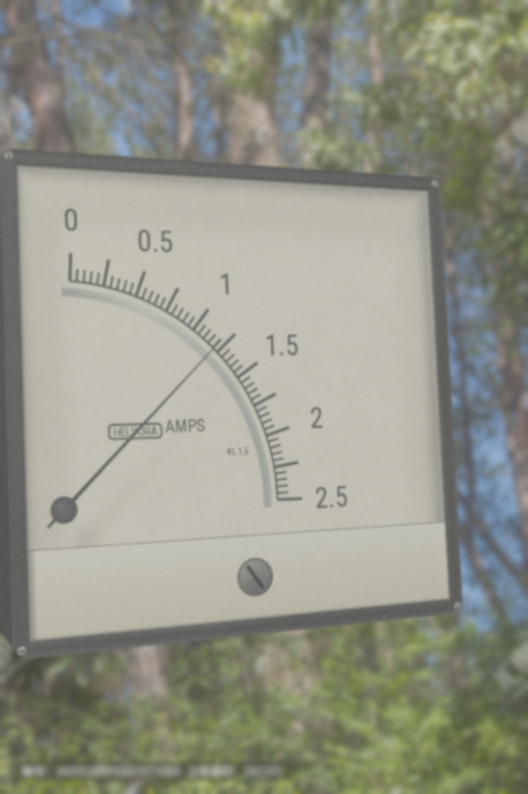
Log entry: **1.2** A
